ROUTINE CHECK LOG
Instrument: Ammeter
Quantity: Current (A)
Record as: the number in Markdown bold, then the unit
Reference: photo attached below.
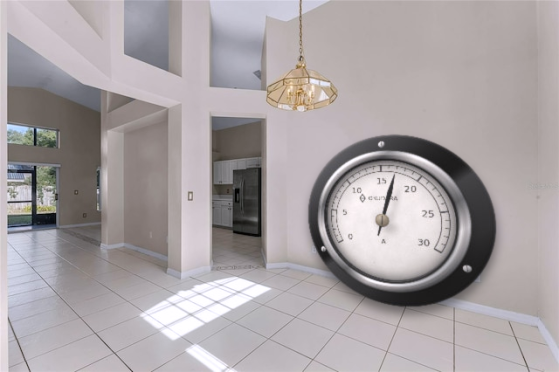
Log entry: **17** A
